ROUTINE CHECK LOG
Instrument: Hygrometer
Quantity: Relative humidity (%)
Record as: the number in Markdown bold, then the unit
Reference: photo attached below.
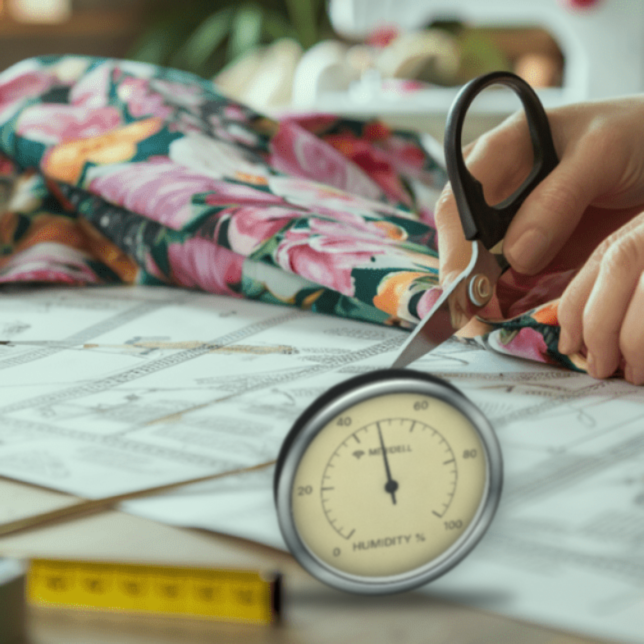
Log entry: **48** %
